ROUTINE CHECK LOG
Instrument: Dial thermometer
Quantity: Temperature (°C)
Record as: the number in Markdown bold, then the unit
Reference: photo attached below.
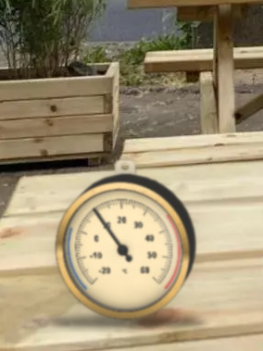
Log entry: **10** °C
